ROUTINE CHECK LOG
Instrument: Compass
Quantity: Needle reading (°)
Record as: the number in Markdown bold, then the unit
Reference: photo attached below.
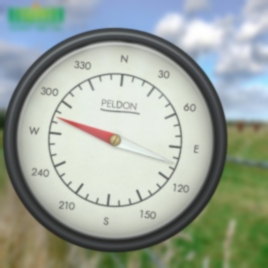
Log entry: **285** °
